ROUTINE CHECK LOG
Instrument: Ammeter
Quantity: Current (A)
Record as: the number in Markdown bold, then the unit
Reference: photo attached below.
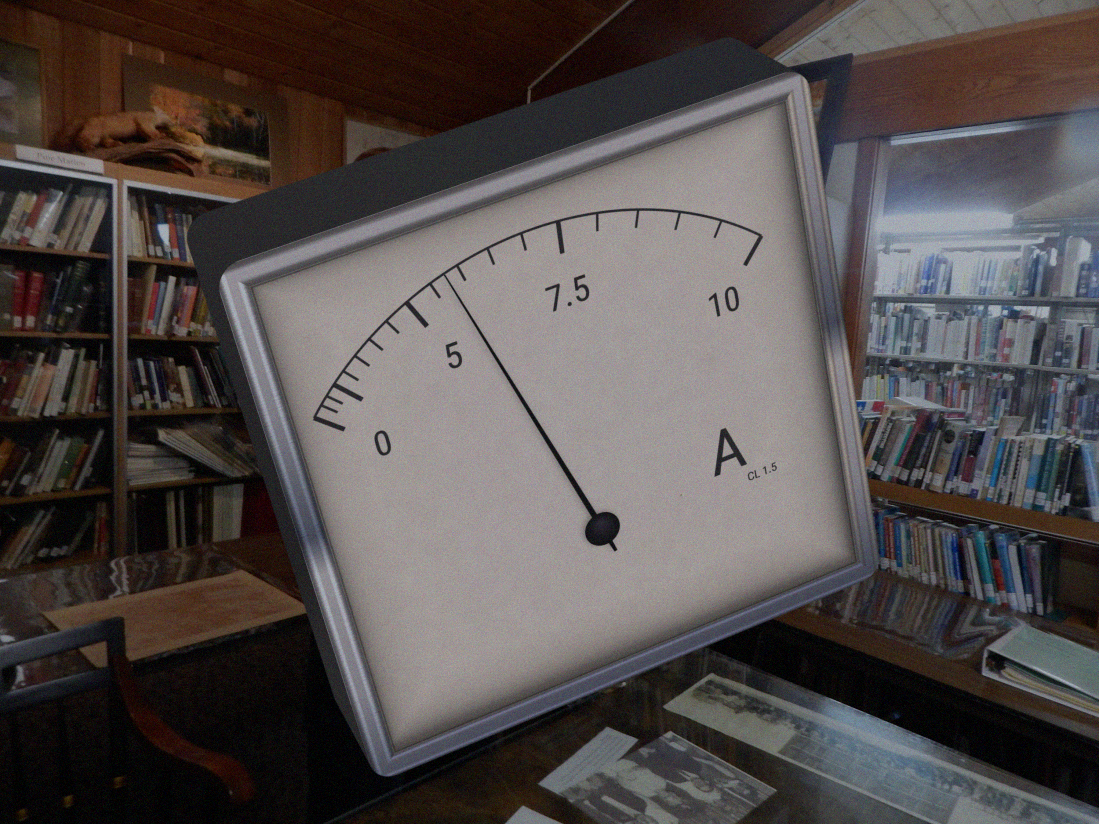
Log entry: **5.75** A
